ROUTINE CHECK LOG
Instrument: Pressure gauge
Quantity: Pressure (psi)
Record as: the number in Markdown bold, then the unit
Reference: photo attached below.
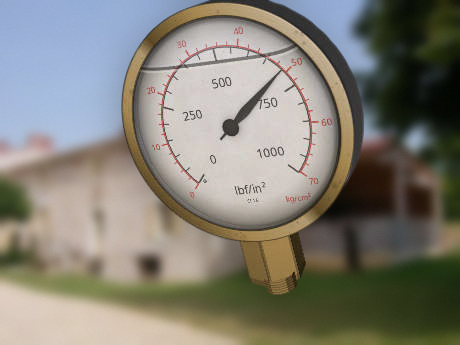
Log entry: **700** psi
